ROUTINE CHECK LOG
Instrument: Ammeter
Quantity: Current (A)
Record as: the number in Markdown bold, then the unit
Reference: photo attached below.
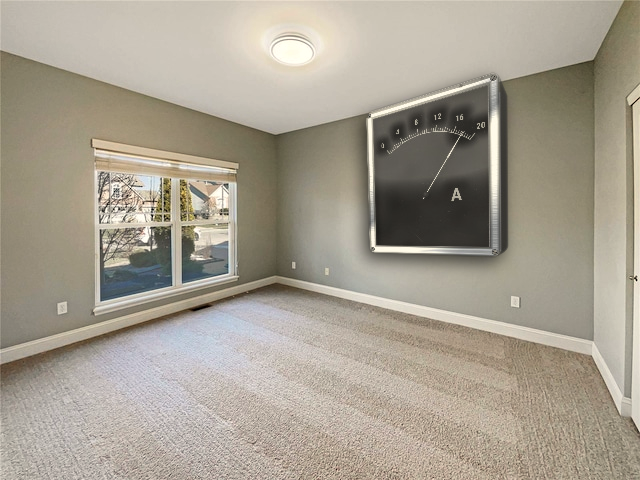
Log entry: **18** A
